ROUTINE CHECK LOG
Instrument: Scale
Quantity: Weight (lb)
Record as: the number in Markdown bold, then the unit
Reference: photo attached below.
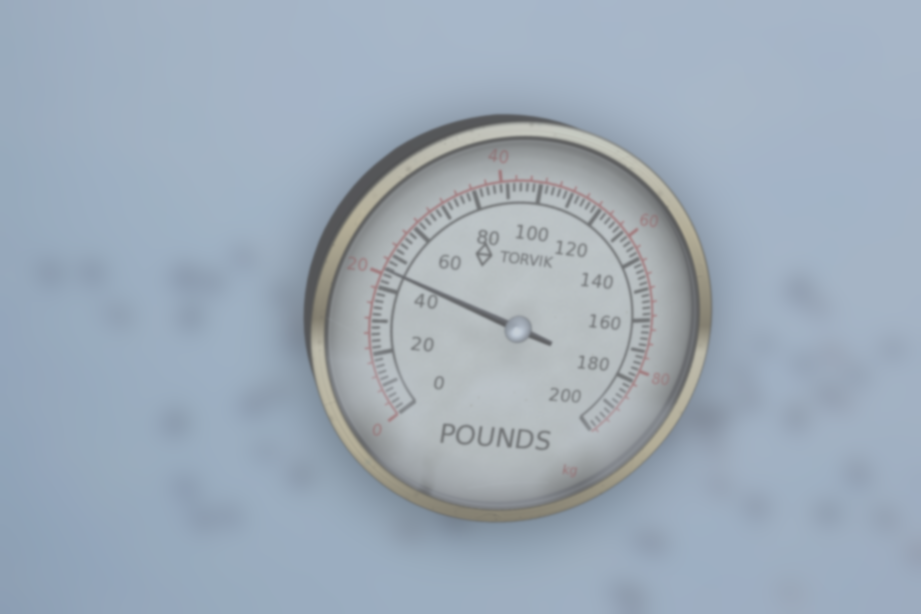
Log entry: **46** lb
